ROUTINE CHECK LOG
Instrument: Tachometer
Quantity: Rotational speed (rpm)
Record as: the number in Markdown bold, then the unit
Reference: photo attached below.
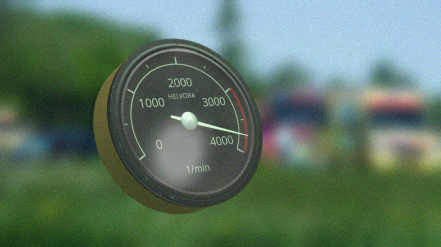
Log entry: **3750** rpm
